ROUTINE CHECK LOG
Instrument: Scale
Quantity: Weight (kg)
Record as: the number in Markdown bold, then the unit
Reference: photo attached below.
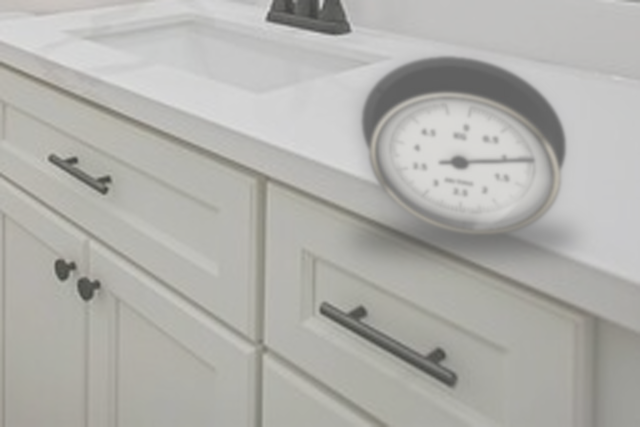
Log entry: **1** kg
